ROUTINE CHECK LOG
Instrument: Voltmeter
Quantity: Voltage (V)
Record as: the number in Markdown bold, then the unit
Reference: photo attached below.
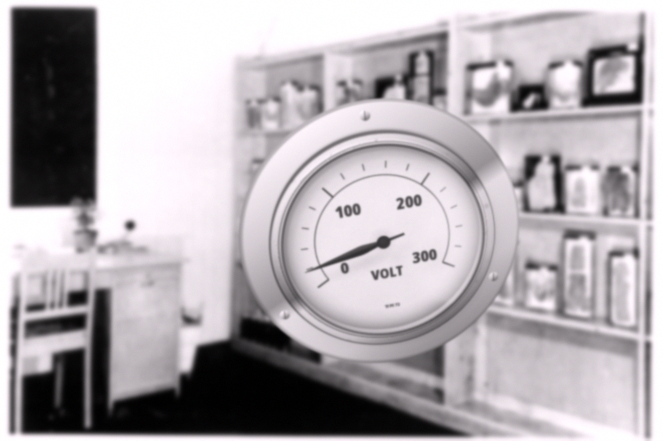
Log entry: **20** V
